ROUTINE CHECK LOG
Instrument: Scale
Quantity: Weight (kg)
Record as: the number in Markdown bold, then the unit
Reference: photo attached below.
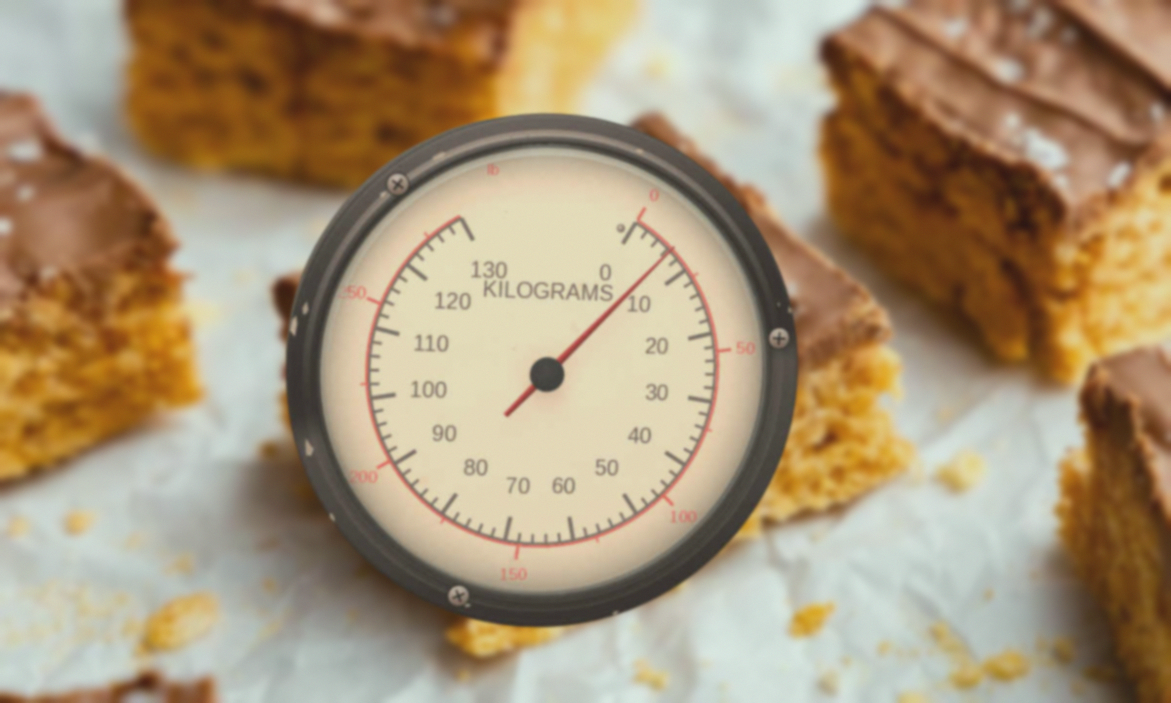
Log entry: **6** kg
